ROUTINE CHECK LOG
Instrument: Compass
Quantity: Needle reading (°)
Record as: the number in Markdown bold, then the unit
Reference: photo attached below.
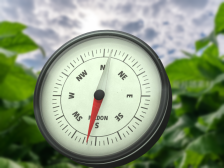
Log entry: **190** °
